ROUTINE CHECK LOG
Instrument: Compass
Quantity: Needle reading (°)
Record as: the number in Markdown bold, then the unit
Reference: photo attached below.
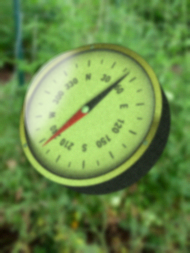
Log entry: **232.5** °
